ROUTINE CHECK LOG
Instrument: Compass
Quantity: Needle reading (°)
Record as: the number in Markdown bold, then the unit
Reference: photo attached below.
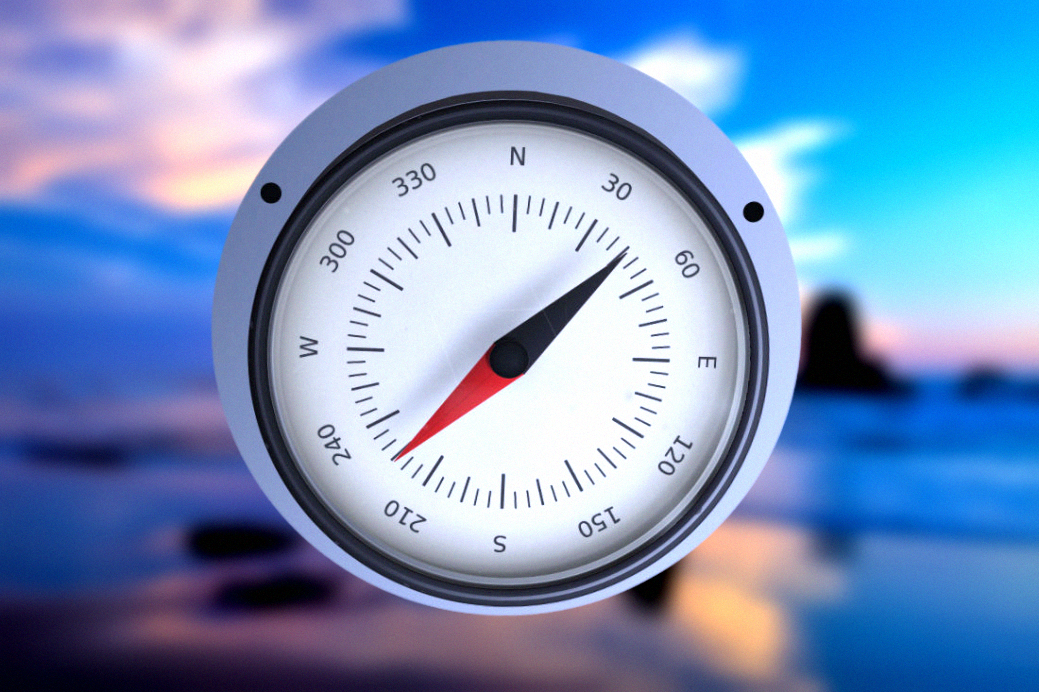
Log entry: **225** °
